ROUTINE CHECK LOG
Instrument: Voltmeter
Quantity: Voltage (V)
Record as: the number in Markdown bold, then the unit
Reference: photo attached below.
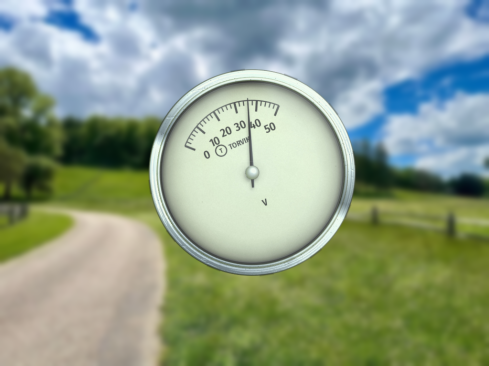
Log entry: **36** V
